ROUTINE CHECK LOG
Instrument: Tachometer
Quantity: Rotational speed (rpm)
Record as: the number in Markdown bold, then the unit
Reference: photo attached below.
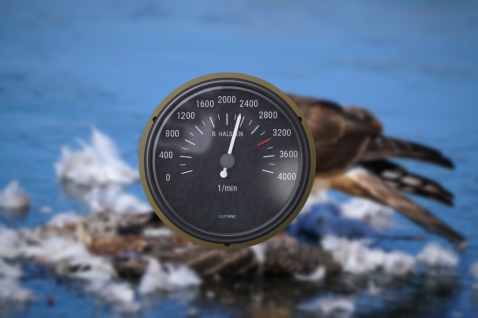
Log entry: **2300** rpm
